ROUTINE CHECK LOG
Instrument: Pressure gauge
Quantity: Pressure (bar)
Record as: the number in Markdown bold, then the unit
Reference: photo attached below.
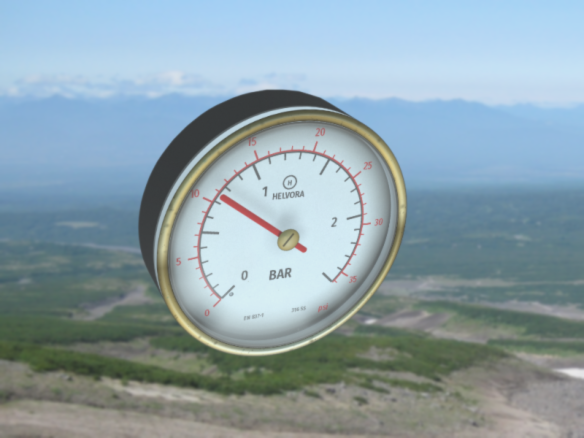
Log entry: **0.75** bar
